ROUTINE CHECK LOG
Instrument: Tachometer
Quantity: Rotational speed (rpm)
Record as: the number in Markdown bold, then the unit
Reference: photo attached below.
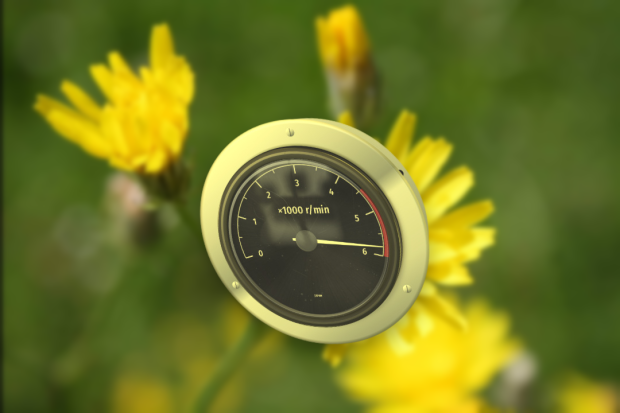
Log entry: **5750** rpm
